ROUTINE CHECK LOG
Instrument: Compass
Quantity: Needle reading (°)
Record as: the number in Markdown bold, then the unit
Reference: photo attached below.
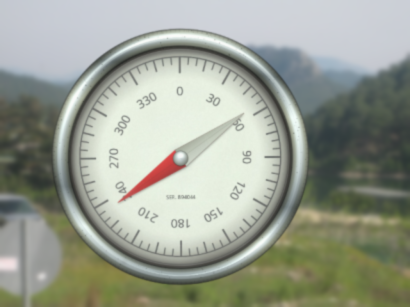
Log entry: **235** °
